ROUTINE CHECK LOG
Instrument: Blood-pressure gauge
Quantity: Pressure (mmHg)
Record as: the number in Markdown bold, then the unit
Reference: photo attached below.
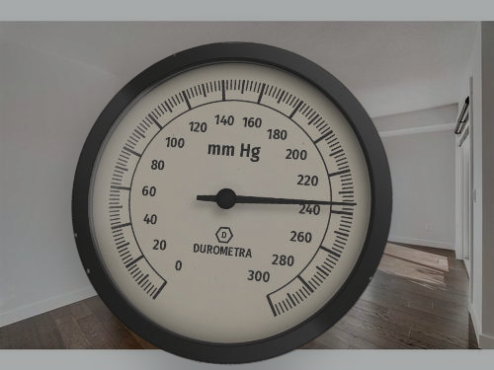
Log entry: **236** mmHg
